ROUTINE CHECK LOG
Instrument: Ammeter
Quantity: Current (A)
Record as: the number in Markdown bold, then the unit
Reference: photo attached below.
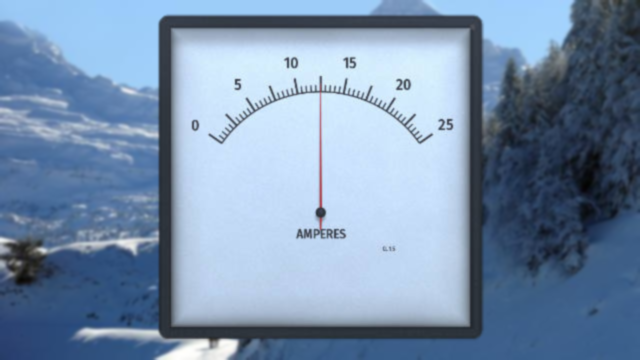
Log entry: **12.5** A
